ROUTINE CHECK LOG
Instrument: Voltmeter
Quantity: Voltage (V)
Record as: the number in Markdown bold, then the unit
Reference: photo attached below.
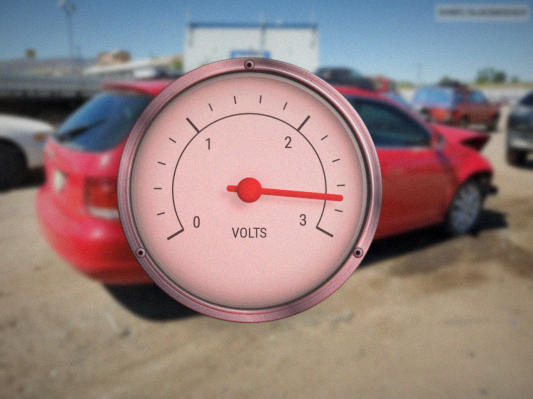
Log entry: **2.7** V
